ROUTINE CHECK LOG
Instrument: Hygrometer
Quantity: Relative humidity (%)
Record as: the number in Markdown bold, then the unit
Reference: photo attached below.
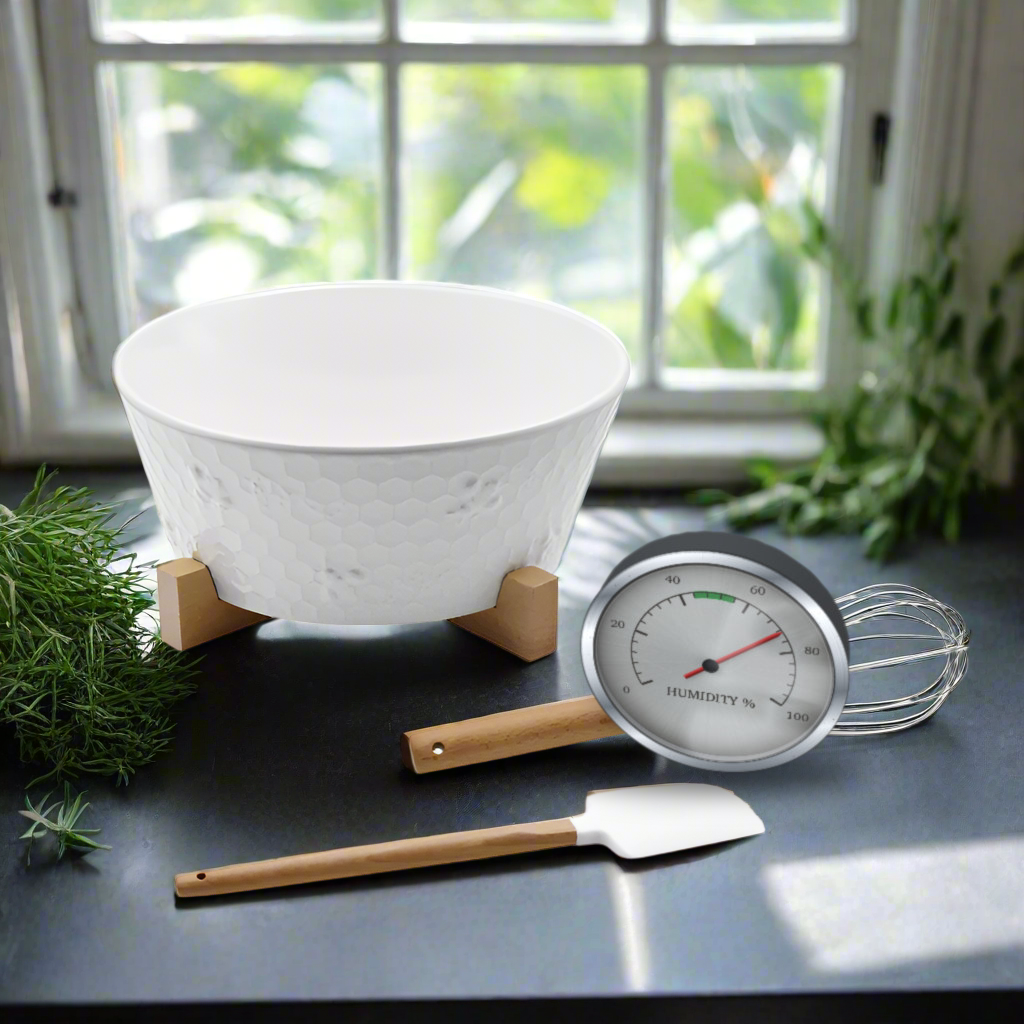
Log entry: **72** %
